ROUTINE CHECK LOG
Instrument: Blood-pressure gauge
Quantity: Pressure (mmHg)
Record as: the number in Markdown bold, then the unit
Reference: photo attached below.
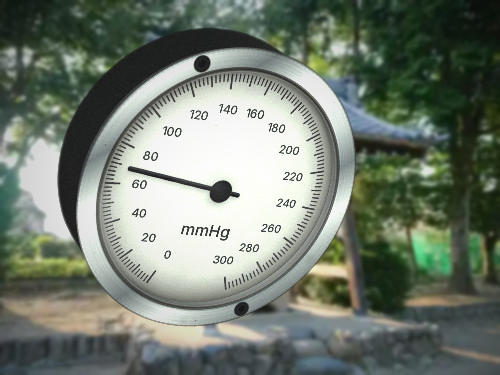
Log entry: **70** mmHg
